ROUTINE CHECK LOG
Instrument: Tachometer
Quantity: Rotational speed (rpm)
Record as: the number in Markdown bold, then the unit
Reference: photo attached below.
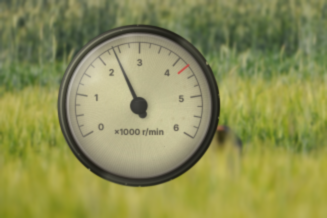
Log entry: **2375** rpm
